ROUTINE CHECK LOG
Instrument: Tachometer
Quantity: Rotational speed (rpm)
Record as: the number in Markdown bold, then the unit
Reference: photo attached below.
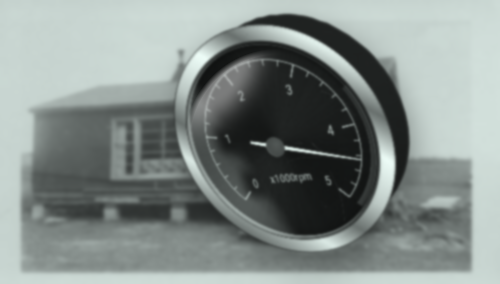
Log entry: **4400** rpm
